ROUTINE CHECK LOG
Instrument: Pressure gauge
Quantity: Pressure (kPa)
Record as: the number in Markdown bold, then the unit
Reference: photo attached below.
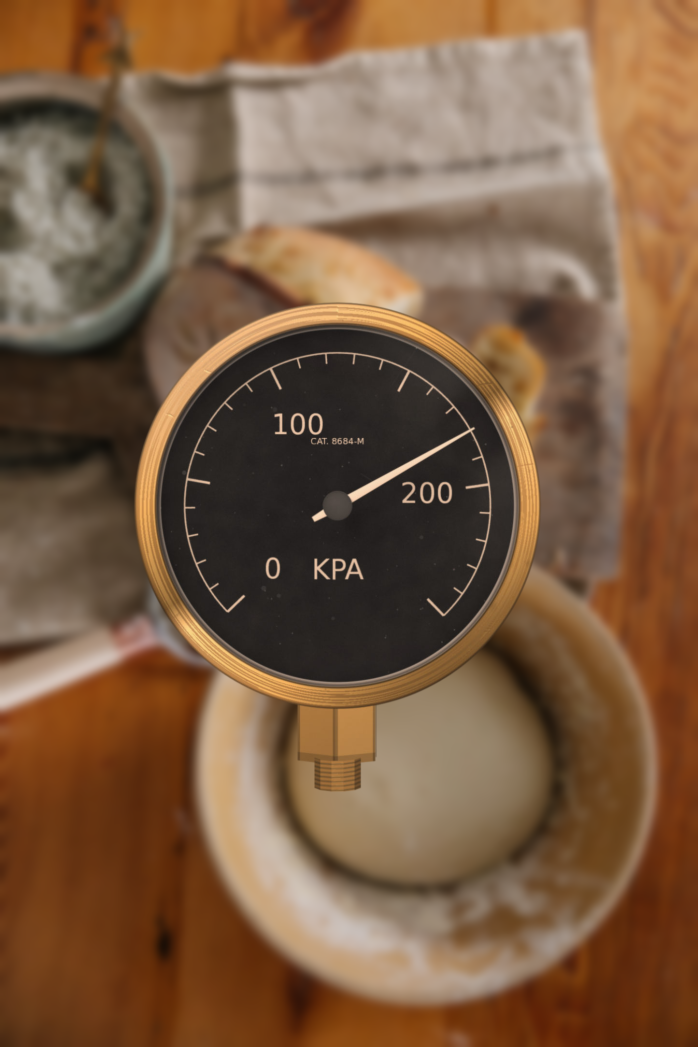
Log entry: **180** kPa
